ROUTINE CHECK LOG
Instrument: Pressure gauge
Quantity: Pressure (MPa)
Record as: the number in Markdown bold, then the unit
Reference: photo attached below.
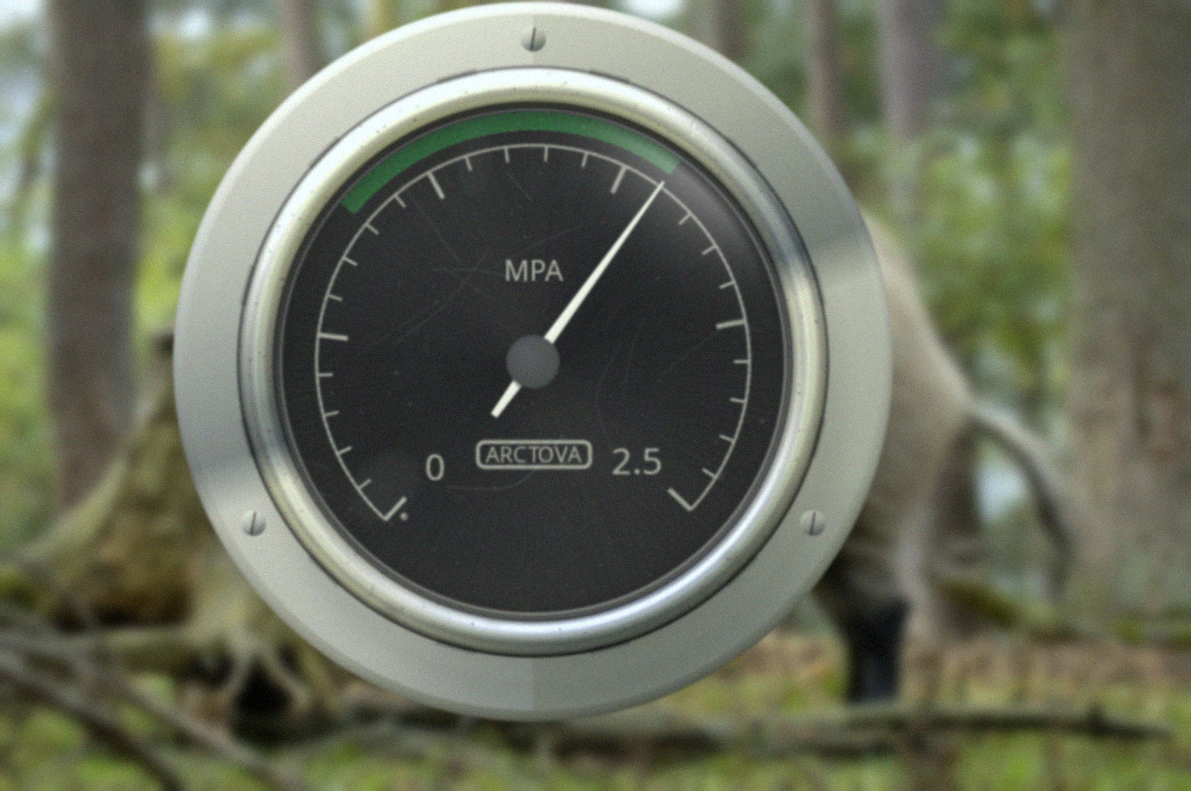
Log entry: **1.6** MPa
